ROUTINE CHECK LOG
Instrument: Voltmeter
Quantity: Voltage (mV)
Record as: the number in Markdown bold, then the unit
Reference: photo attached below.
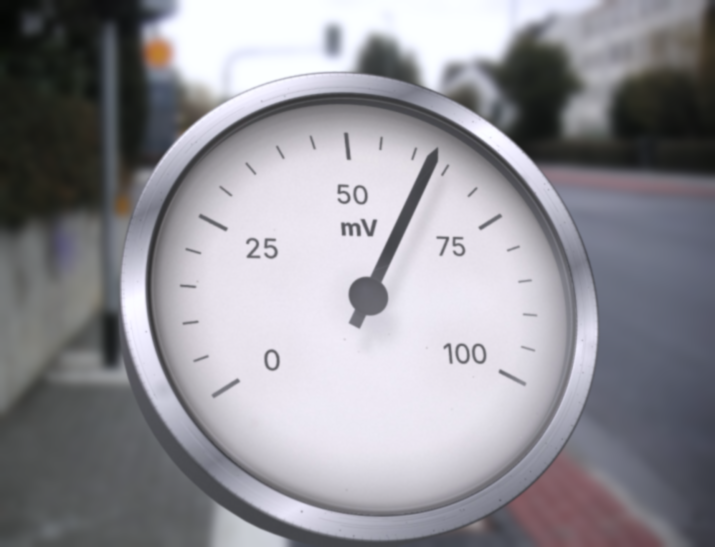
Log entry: **62.5** mV
